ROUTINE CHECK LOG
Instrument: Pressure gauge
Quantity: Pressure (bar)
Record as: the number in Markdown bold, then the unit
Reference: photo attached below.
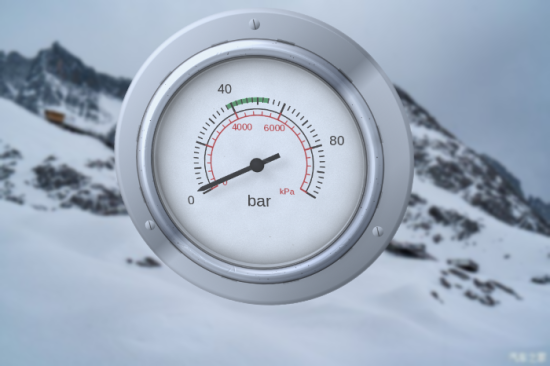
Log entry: **2** bar
